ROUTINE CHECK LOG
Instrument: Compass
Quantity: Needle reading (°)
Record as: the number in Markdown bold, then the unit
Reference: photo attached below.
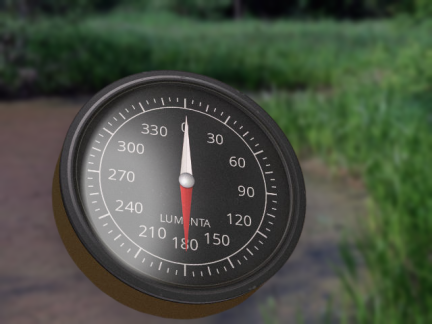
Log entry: **180** °
